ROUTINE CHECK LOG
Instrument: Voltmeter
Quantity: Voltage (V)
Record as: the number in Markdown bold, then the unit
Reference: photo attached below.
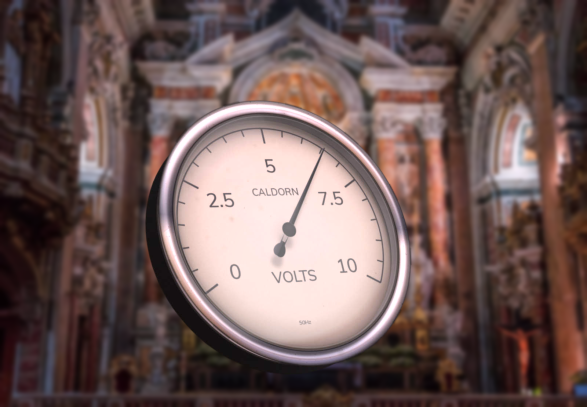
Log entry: **6.5** V
